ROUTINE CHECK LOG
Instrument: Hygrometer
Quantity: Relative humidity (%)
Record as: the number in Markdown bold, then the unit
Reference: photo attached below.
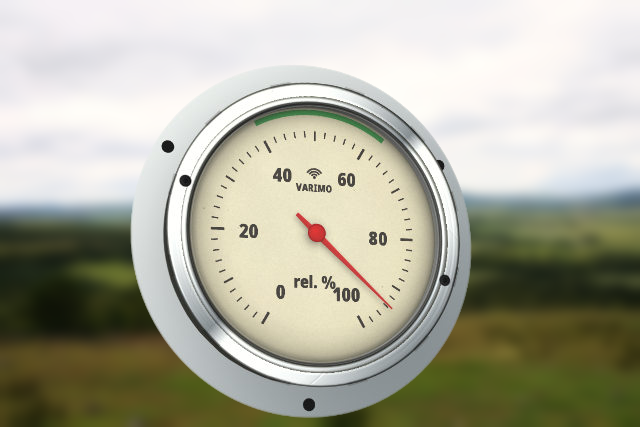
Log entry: **94** %
